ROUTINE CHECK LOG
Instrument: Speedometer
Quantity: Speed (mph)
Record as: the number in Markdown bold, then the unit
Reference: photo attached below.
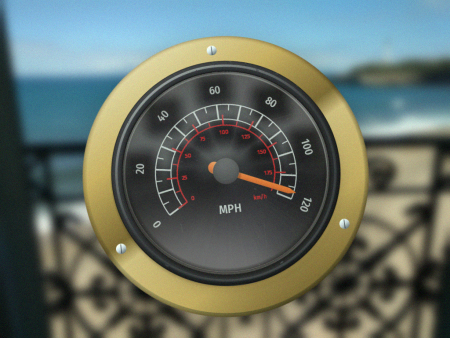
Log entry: **117.5** mph
